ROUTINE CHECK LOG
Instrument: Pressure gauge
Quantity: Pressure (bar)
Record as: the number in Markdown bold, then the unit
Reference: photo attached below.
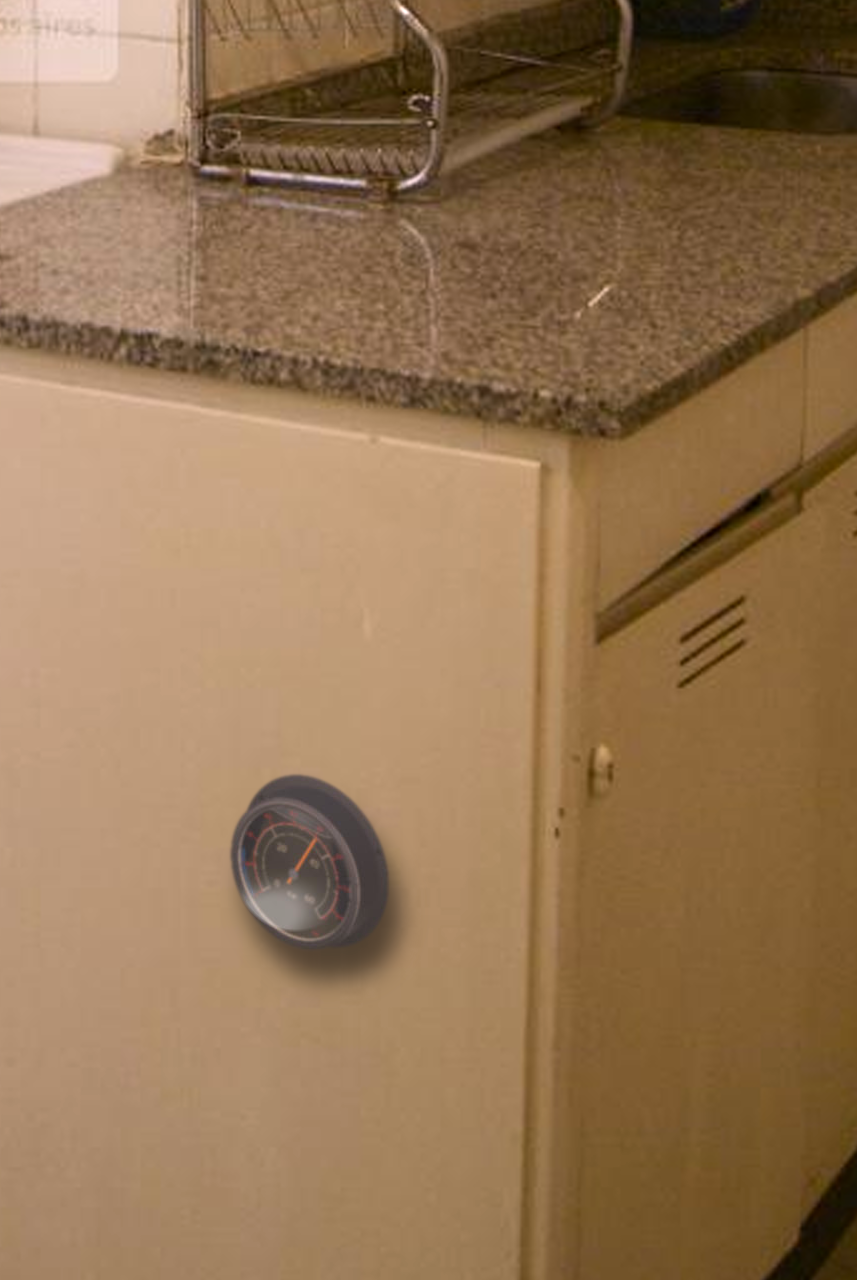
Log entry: **35** bar
